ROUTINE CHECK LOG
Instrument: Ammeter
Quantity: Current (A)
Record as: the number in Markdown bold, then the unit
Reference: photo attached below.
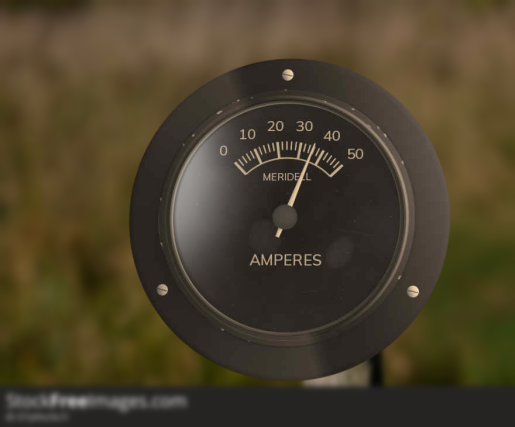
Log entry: **36** A
